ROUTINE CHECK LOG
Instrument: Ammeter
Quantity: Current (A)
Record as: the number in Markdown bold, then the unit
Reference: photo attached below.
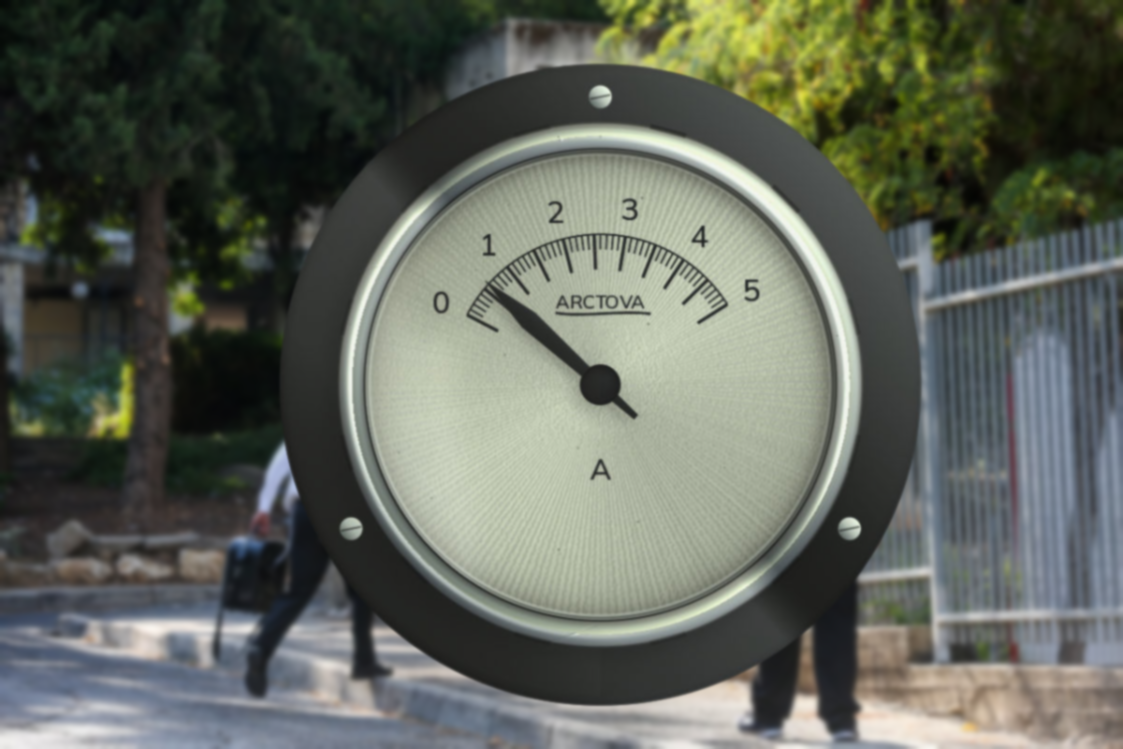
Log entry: **0.6** A
